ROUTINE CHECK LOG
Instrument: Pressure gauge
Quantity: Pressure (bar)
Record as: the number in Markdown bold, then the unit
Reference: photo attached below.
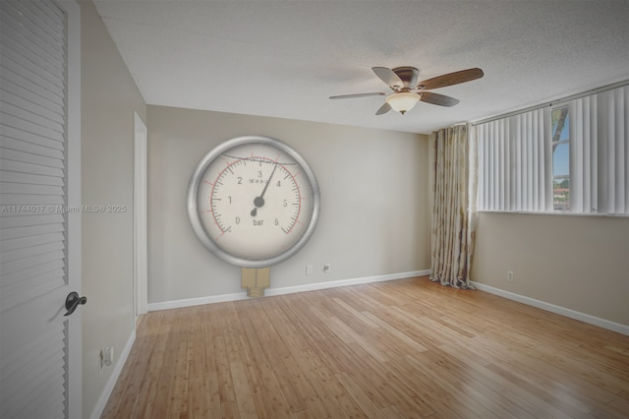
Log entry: **3.5** bar
